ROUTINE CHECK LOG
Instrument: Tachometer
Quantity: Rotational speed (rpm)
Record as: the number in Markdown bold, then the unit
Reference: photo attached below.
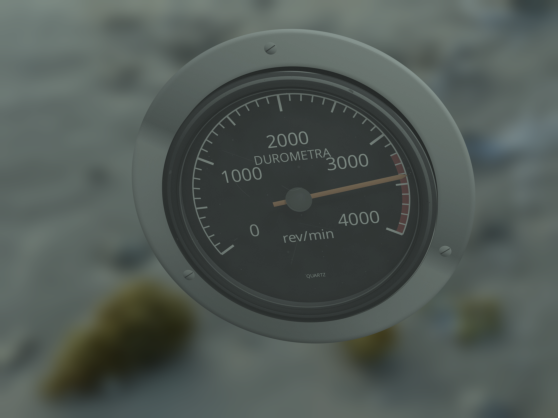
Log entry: **3400** rpm
